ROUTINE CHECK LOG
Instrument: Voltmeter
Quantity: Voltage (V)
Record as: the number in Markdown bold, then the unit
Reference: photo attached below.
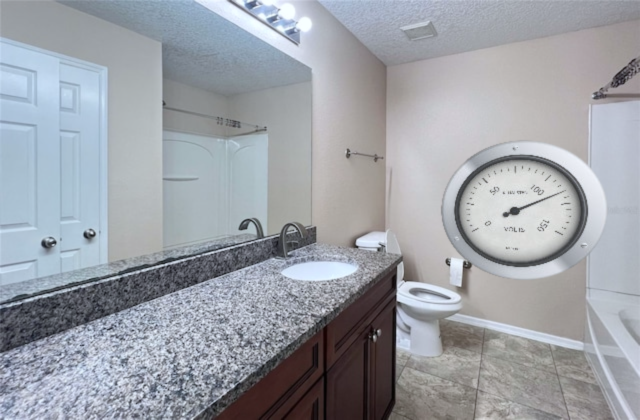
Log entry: **115** V
